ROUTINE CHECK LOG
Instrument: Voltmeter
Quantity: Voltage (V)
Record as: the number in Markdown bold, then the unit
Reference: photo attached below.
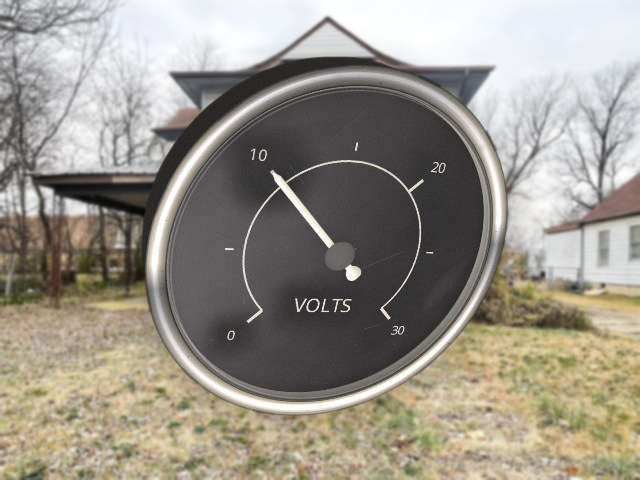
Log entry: **10** V
